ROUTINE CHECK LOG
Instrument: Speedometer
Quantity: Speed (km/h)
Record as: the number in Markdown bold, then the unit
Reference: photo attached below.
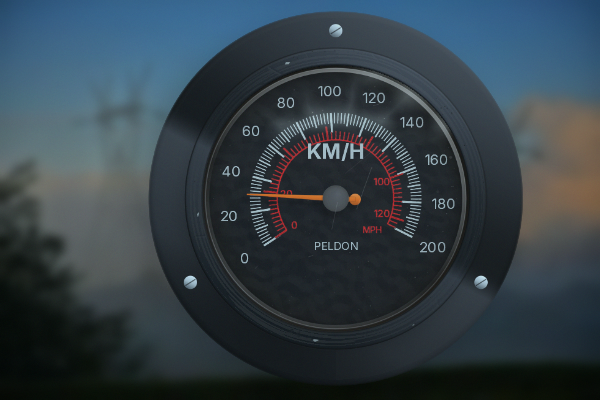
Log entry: **30** km/h
